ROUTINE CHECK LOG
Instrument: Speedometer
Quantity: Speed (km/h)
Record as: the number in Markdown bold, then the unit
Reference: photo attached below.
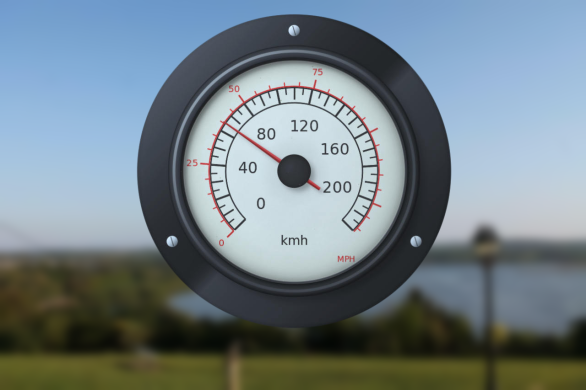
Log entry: **65** km/h
